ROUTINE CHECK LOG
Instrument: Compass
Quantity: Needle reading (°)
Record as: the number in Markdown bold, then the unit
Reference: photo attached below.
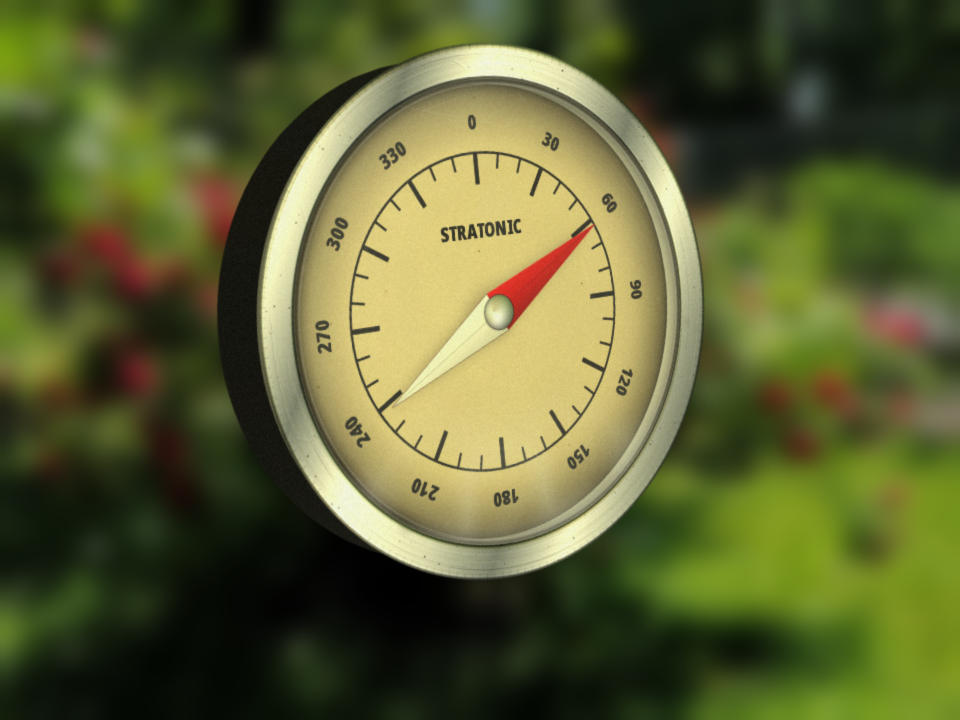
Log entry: **60** °
